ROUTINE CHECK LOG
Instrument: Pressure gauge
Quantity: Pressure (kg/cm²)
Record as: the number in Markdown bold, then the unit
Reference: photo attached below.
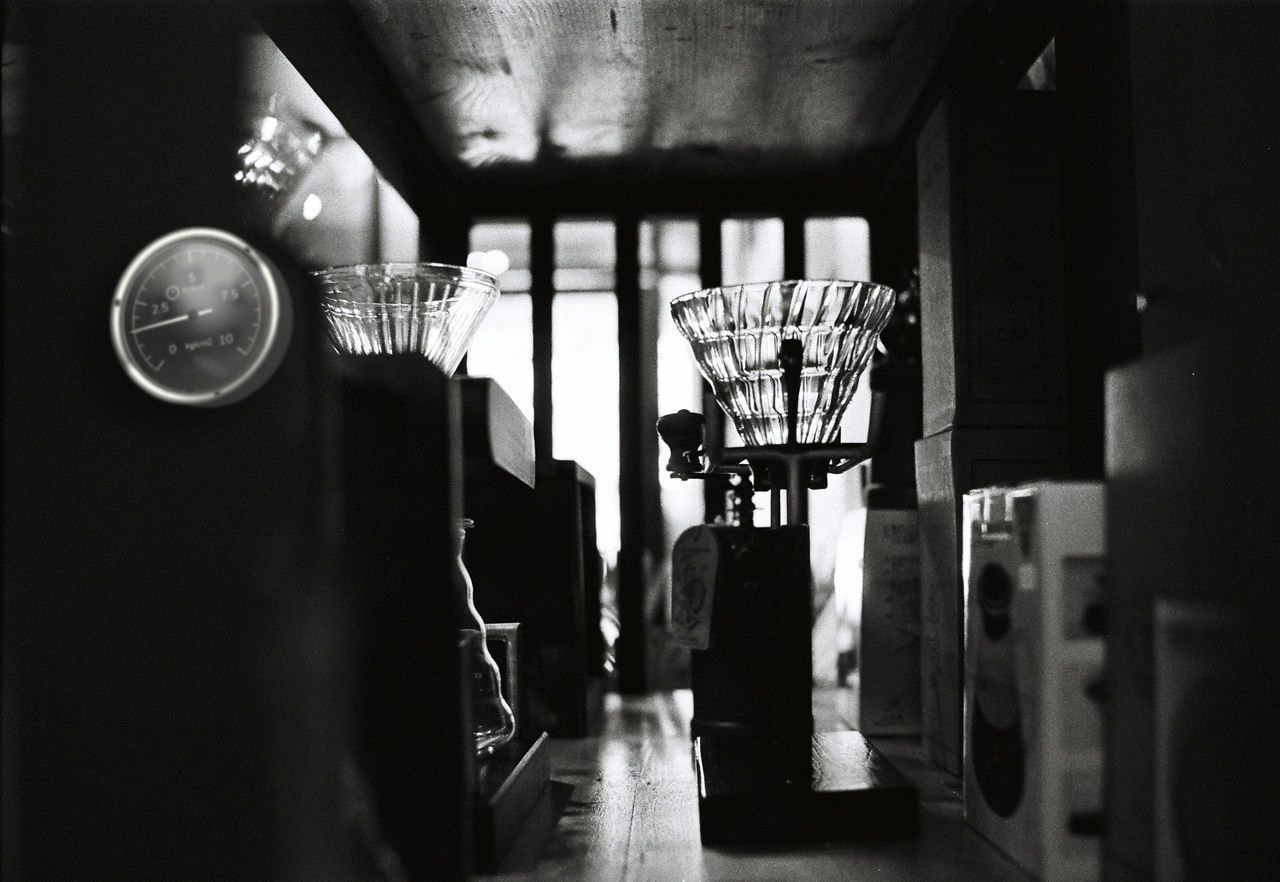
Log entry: **1.5** kg/cm²
